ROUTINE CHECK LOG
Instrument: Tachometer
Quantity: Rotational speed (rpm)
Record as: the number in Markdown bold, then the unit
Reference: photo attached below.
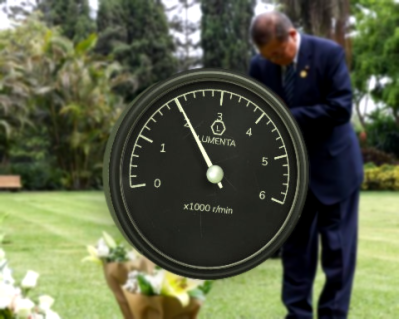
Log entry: **2000** rpm
